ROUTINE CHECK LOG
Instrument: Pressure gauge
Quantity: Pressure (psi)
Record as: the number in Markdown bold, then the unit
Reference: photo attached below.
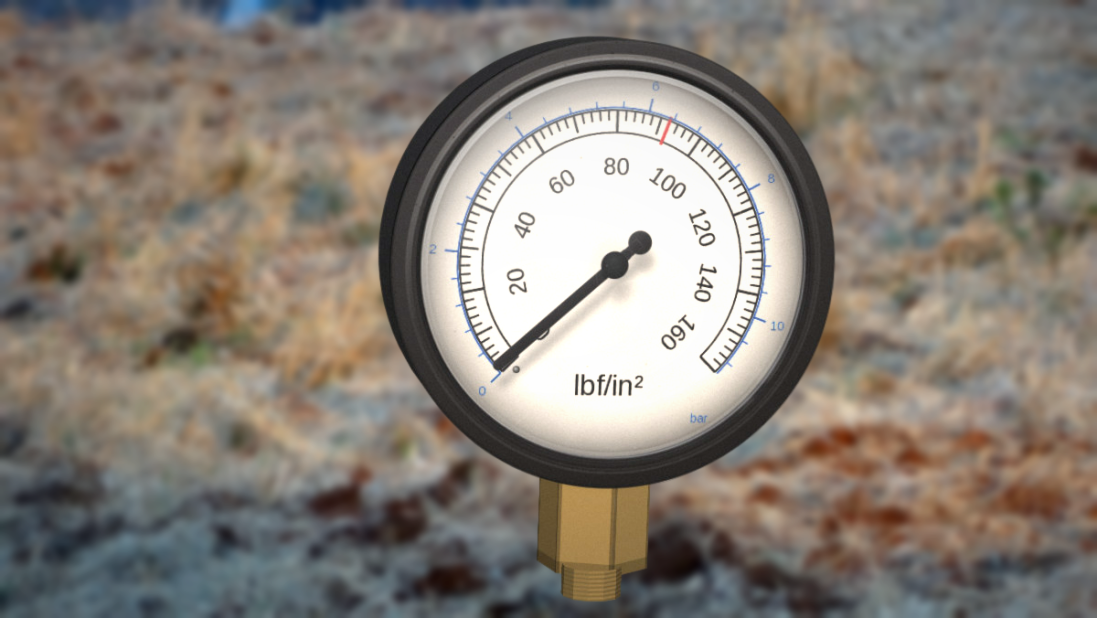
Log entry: **2** psi
